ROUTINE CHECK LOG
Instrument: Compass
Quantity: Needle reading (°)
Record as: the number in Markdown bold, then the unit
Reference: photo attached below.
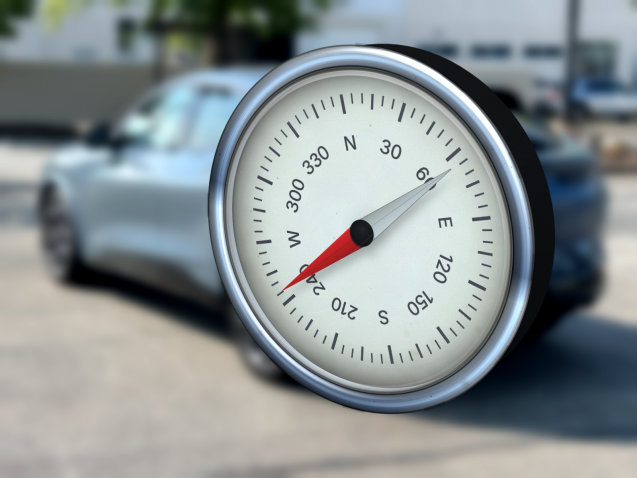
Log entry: **245** °
